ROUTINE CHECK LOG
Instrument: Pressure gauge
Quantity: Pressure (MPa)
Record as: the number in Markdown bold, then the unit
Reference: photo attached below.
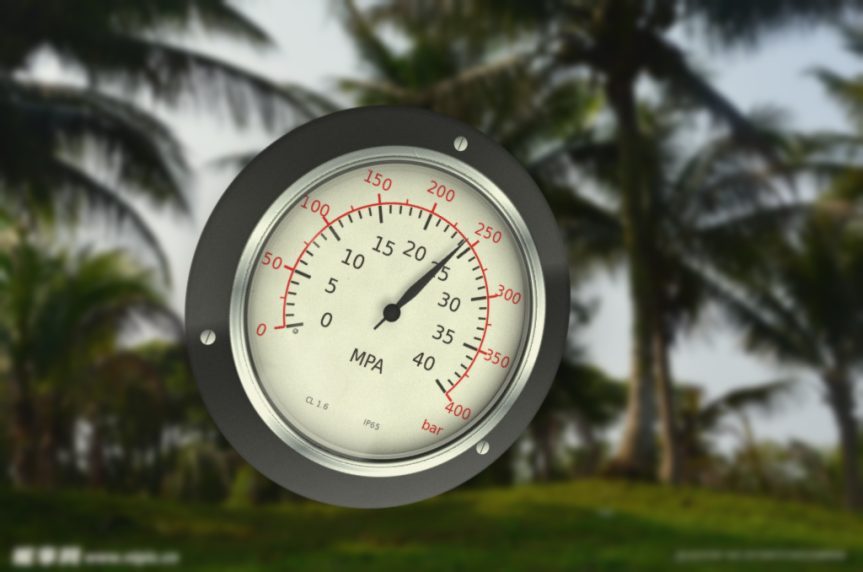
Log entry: **24** MPa
